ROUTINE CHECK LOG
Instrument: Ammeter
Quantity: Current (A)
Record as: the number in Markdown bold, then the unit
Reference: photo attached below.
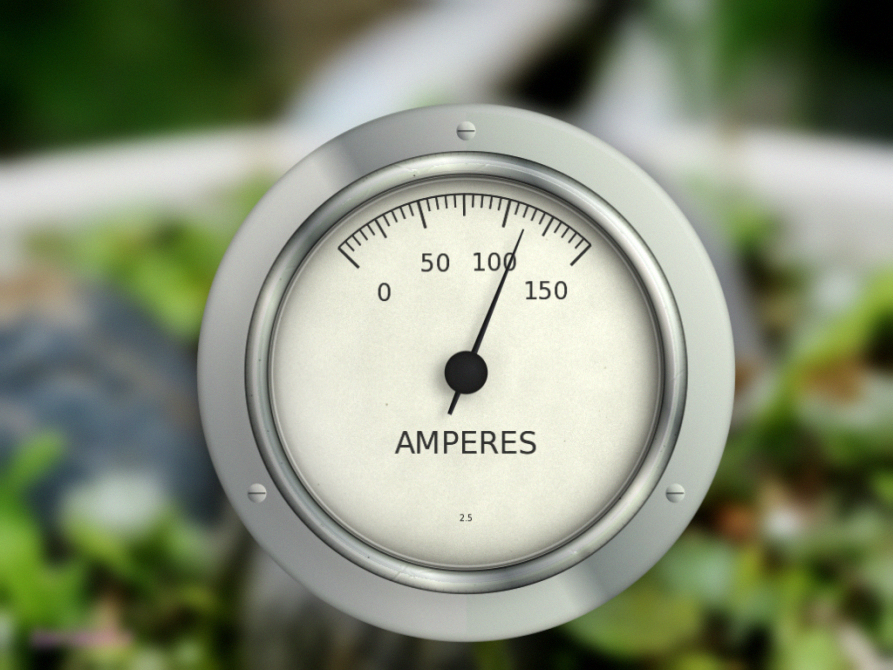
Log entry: **112.5** A
